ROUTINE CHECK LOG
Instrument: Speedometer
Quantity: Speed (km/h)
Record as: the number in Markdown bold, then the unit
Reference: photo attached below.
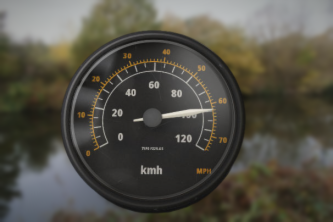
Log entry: **100** km/h
